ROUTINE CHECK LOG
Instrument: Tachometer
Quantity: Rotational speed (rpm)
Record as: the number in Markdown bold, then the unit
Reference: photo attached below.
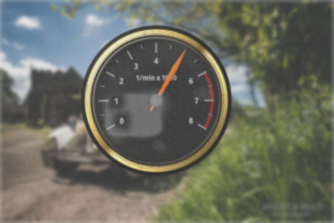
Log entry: **5000** rpm
